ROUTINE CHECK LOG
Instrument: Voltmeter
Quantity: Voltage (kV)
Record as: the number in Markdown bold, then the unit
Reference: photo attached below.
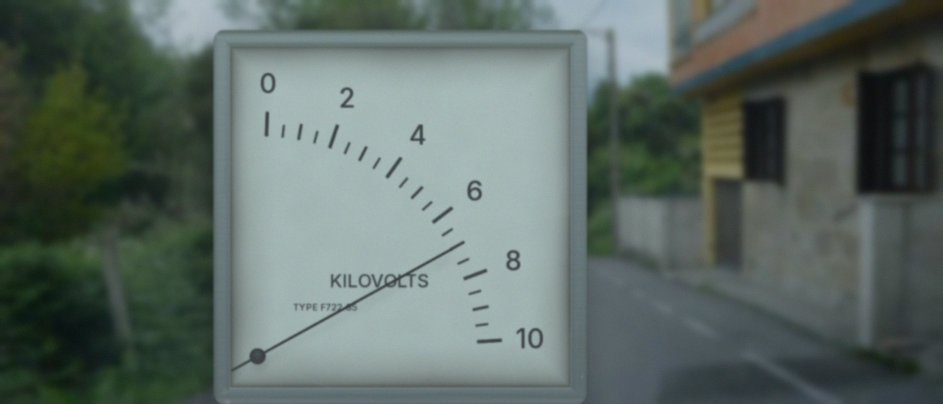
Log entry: **7** kV
